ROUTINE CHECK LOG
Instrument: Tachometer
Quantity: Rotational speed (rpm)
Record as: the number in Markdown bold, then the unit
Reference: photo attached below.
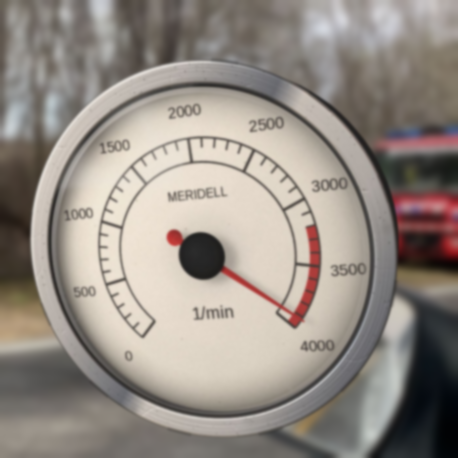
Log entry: **3900** rpm
